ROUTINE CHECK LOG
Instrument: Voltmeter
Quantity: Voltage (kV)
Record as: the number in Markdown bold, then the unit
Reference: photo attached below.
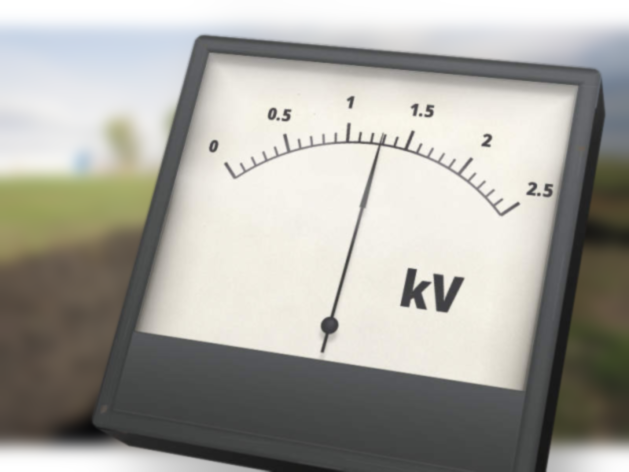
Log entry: **1.3** kV
